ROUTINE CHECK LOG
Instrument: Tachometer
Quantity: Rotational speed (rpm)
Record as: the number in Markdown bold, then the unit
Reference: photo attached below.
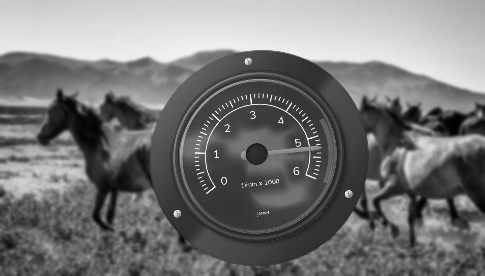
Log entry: **5300** rpm
